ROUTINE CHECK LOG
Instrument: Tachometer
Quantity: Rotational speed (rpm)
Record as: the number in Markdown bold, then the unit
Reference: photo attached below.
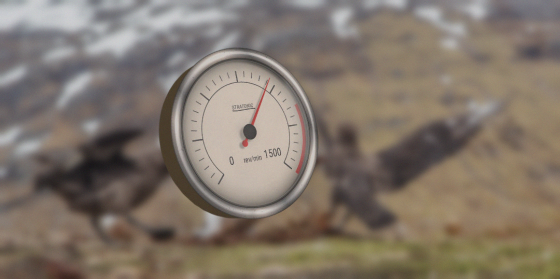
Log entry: **950** rpm
